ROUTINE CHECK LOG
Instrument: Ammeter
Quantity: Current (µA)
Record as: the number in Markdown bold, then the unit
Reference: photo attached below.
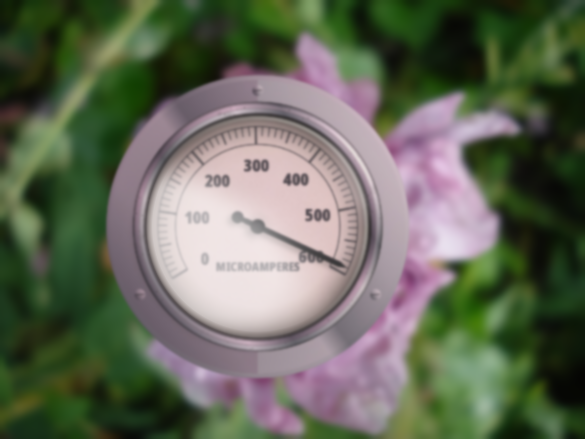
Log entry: **590** µA
